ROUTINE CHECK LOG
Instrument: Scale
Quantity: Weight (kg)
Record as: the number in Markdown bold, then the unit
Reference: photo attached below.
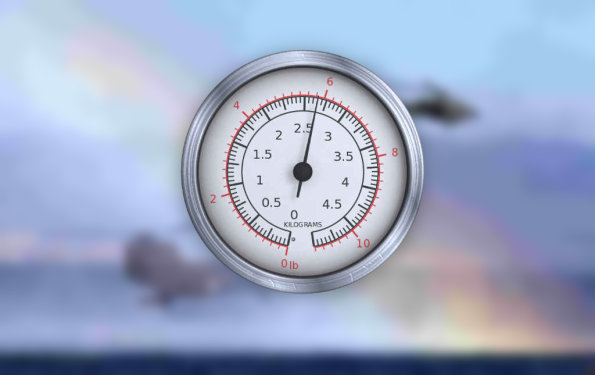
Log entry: **2.65** kg
